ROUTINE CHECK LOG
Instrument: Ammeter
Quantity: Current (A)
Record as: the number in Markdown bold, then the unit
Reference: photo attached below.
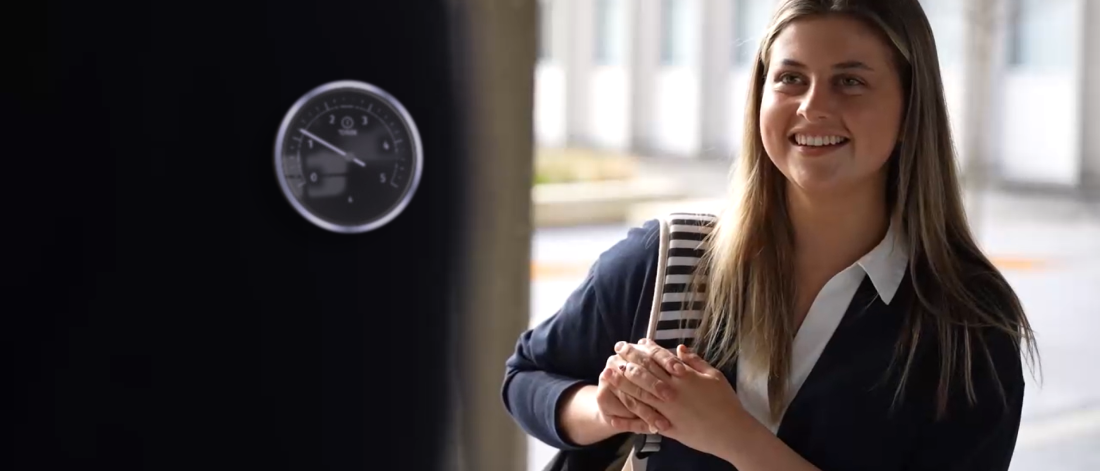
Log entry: **1.2** A
